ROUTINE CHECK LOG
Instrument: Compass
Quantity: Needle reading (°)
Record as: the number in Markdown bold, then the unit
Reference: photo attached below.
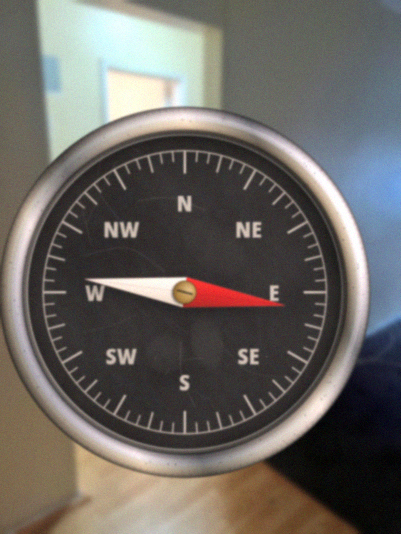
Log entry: **97.5** °
